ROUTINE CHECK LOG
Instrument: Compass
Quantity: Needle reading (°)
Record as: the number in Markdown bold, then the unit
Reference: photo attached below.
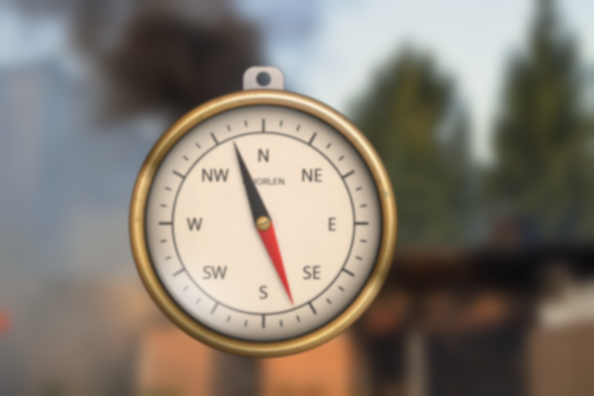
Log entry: **160** °
